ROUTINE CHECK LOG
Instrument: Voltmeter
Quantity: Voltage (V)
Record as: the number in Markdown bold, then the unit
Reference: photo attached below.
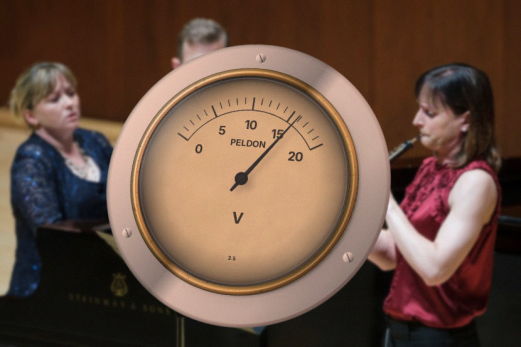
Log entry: **16** V
